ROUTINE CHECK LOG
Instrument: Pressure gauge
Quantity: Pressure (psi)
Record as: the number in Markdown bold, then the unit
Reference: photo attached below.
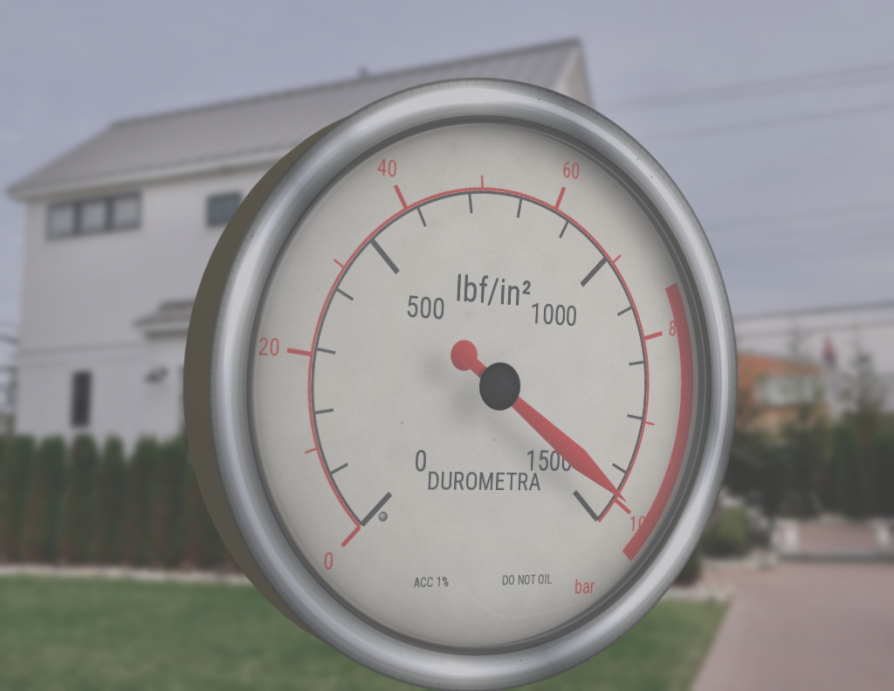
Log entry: **1450** psi
